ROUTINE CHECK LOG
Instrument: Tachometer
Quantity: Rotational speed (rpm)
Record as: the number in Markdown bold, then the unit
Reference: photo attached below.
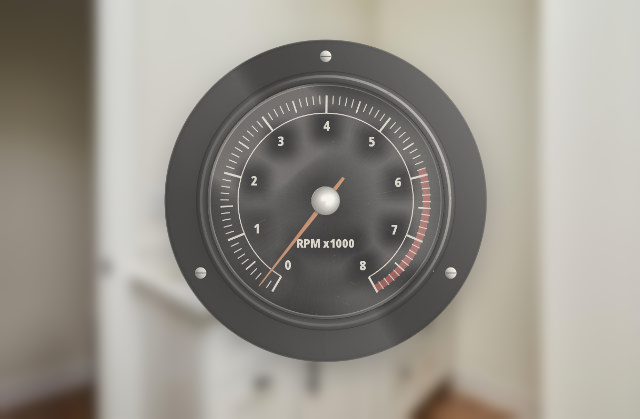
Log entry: **200** rpm
